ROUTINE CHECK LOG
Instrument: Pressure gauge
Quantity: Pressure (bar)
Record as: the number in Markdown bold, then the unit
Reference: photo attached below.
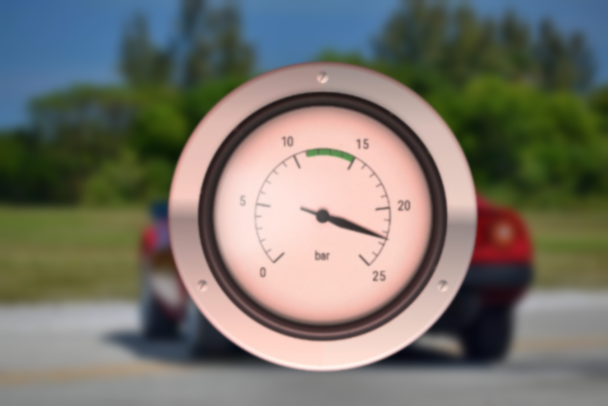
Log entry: **22.5** bar
